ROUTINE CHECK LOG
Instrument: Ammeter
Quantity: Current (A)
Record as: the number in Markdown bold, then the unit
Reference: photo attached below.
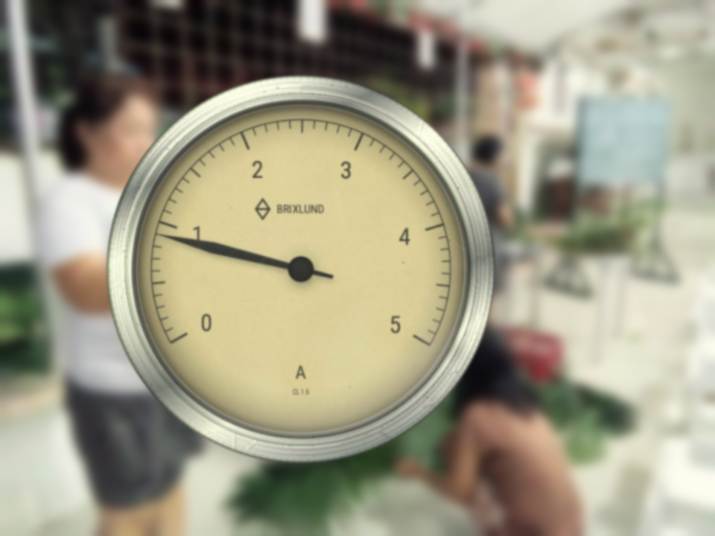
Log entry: **0.9** A
